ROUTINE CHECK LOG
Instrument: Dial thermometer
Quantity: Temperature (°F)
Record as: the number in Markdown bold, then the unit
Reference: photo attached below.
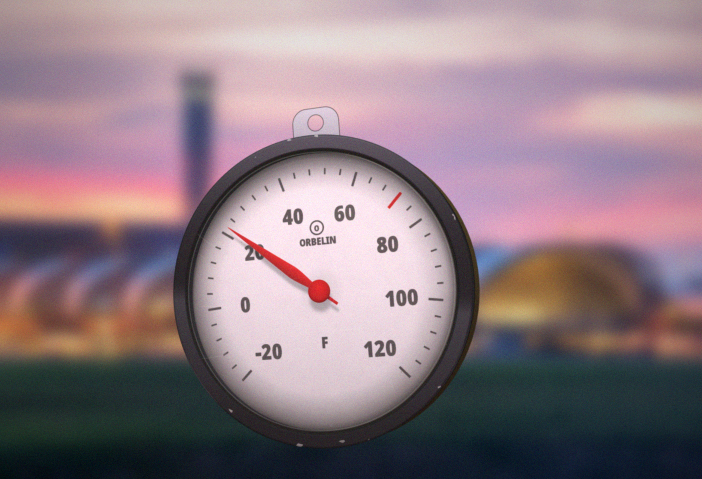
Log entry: **22** °F
